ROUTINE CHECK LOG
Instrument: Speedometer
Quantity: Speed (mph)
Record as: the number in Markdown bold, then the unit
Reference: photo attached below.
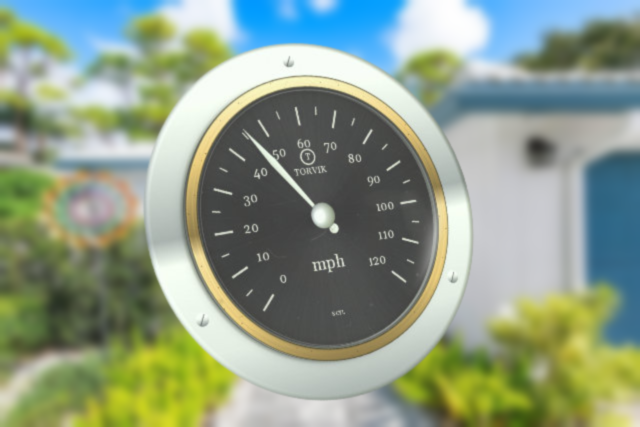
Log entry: **45** mph
